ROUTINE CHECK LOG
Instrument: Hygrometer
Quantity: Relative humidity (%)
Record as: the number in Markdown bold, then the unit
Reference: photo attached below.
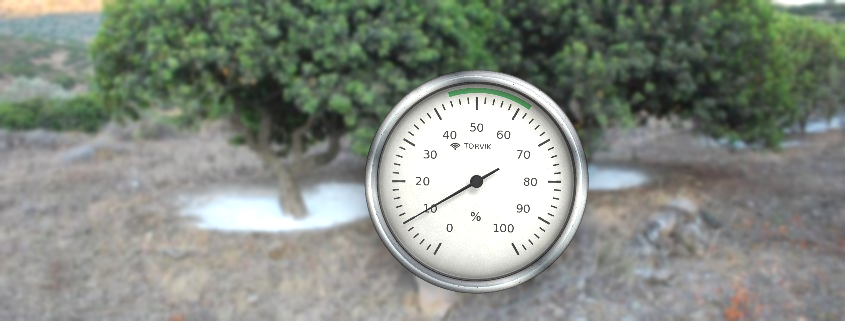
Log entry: **10** %
